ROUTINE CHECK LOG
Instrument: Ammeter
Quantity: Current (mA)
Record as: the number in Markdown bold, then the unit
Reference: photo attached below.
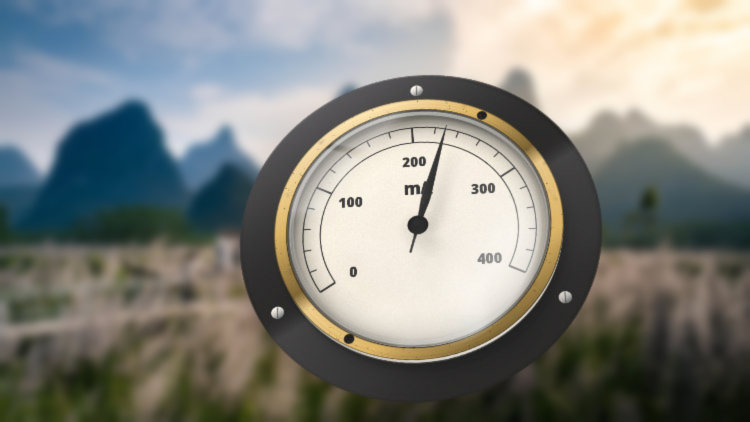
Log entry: **230** mA
